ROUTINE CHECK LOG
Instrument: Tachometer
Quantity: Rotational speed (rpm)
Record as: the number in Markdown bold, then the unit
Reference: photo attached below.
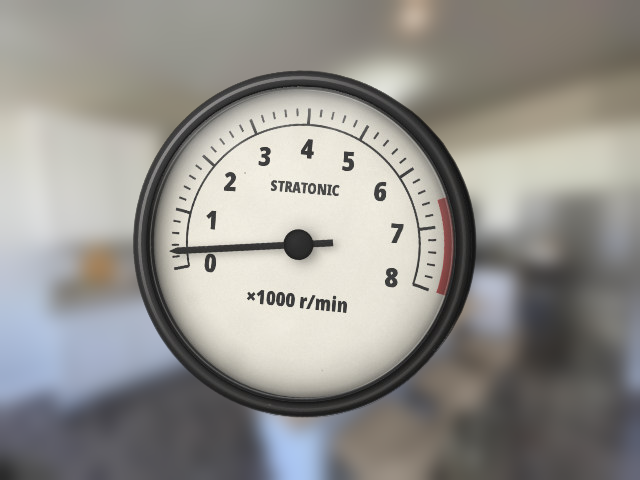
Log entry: **300** rpm
